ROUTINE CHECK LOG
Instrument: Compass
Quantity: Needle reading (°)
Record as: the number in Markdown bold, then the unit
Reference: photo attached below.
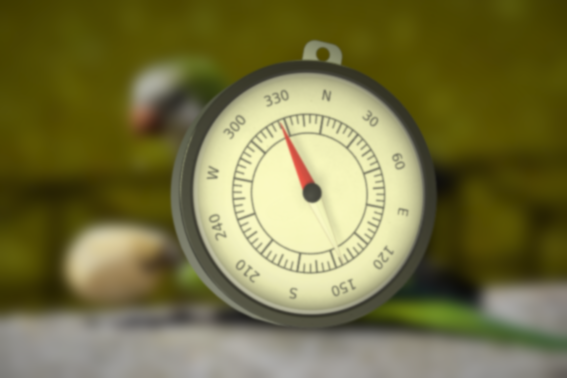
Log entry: **325** °
